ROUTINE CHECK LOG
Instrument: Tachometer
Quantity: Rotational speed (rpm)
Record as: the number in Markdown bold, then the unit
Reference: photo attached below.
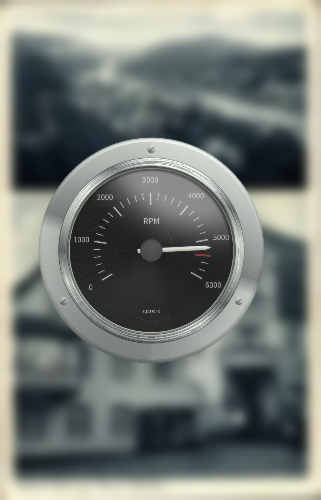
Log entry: **5200** rpm
